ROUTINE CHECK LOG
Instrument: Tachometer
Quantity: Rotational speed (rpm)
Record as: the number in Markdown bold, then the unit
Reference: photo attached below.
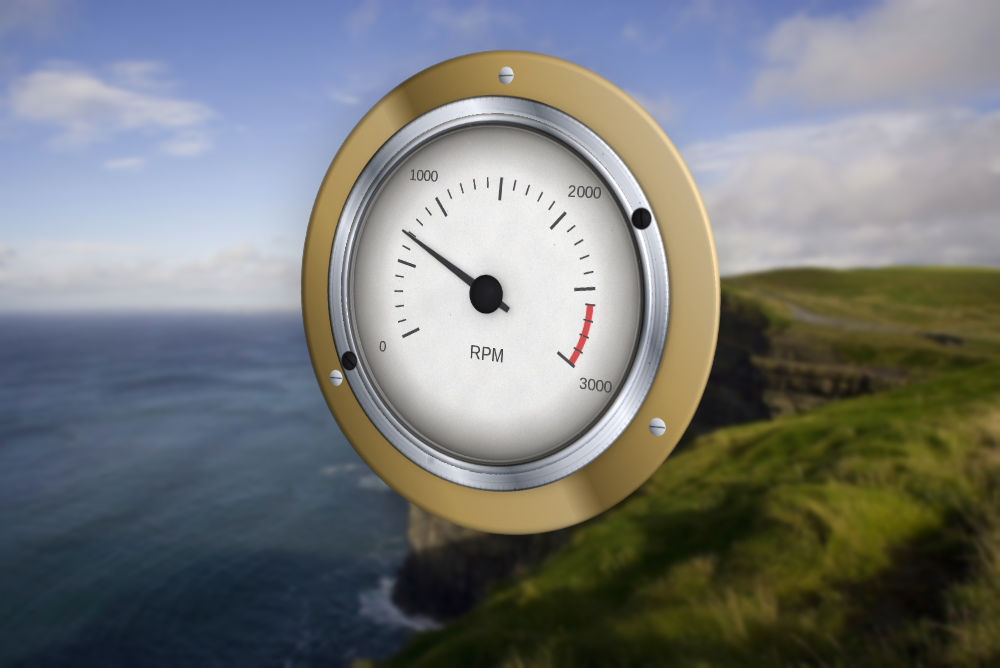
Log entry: **700** rpm
